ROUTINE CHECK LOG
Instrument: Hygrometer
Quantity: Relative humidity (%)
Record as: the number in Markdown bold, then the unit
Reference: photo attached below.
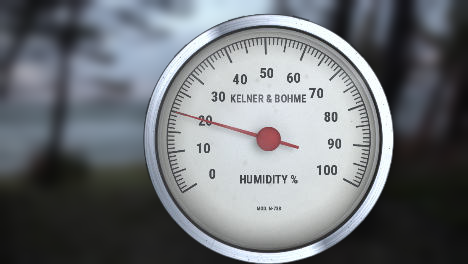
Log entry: **20** %
